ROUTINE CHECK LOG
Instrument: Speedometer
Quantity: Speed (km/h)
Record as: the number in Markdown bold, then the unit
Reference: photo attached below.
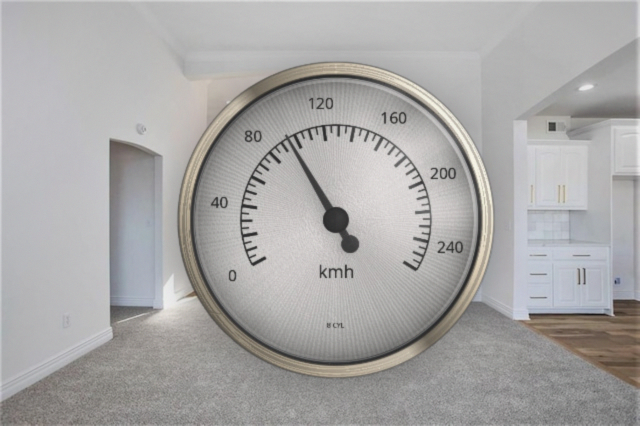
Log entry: **95** km/h
